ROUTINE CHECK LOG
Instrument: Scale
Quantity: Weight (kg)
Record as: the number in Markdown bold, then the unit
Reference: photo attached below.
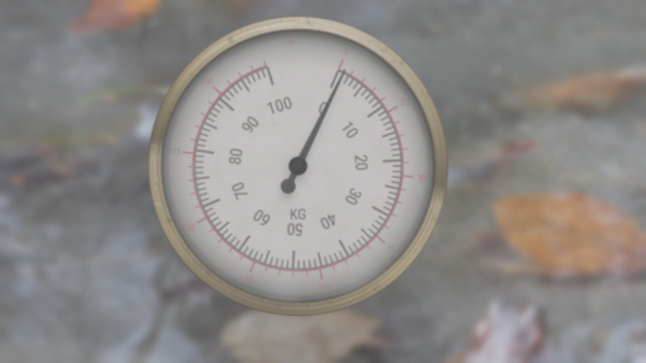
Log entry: **1** kg
